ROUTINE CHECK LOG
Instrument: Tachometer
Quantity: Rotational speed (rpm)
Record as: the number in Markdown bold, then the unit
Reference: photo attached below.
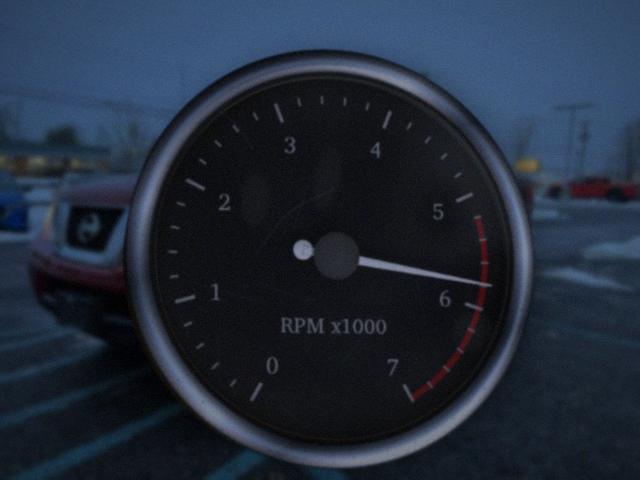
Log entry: **5800** rpm
